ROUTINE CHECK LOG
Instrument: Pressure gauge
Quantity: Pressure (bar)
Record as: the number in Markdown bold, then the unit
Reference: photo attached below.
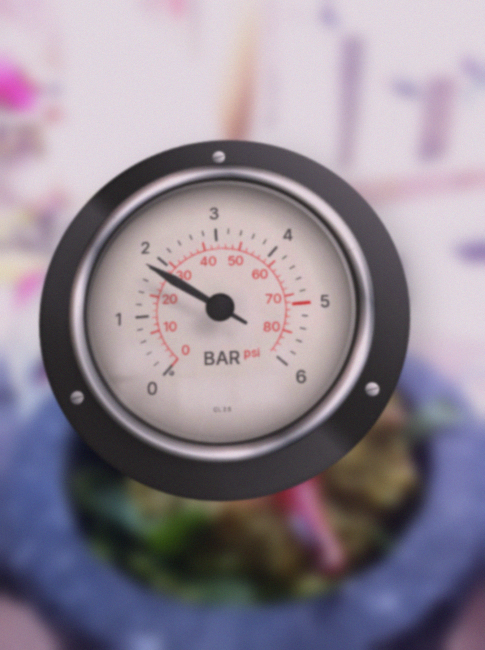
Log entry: **1.8** bar
